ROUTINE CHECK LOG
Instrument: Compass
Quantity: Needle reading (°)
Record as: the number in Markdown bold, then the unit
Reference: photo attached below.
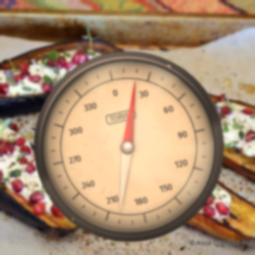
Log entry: **20** °
